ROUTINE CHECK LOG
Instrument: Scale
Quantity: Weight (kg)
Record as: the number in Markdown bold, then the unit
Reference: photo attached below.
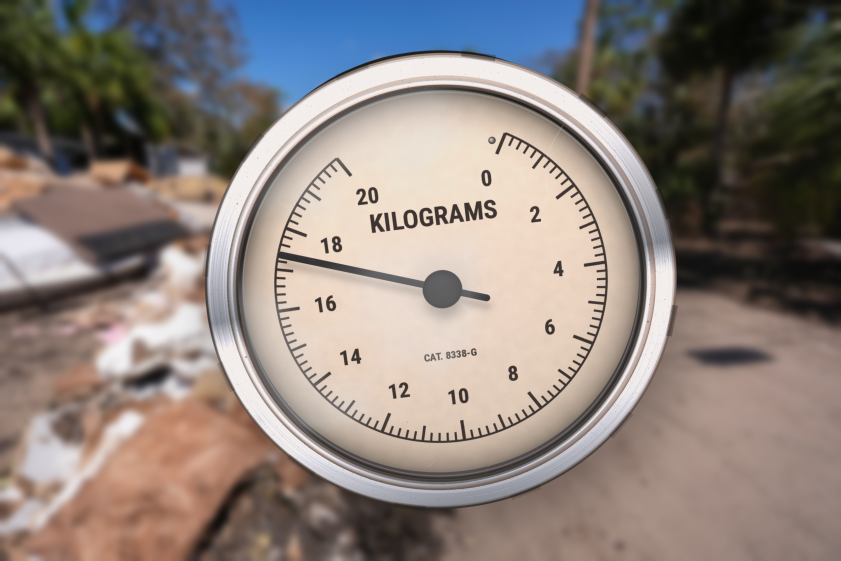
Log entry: **17.4** kg
